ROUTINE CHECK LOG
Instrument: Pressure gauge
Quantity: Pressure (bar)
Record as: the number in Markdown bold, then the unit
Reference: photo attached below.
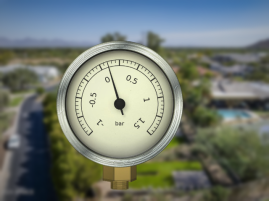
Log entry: **0.1** bar
